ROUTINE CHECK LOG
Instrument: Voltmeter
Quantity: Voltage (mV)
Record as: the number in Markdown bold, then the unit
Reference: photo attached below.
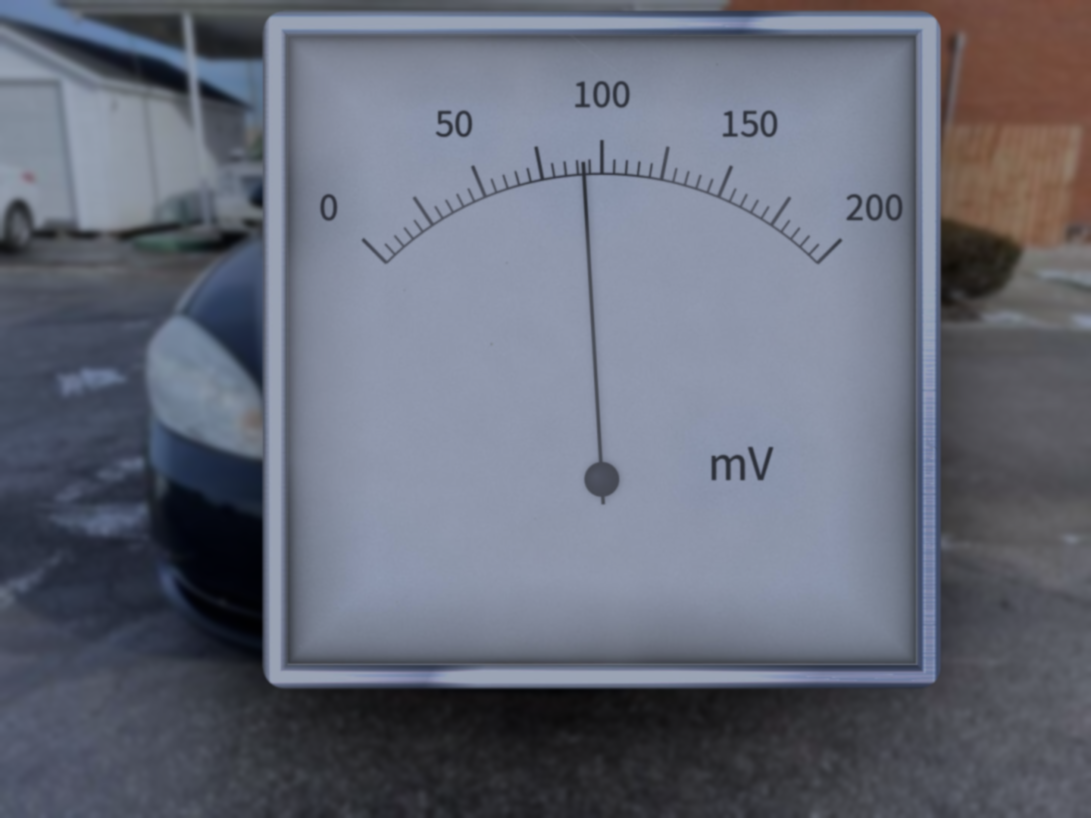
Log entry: **92.5** mV
